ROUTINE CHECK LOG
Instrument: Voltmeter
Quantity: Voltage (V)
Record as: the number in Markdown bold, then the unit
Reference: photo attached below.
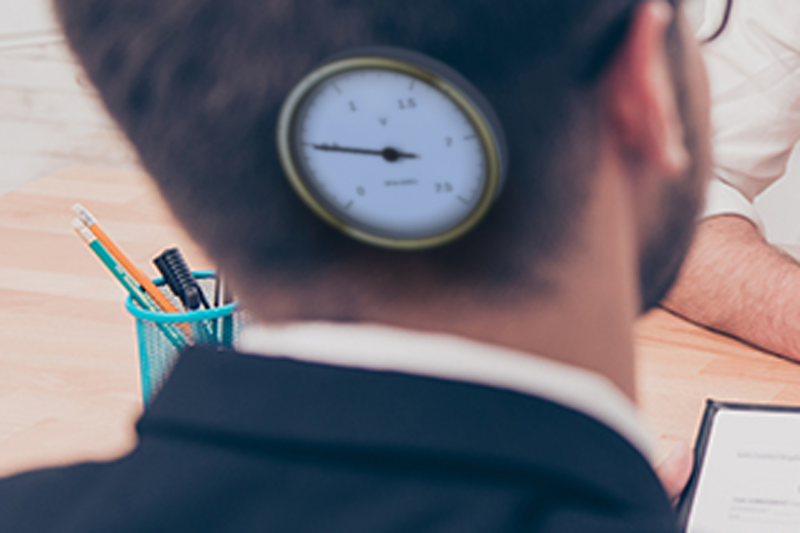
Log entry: **0.5** V
